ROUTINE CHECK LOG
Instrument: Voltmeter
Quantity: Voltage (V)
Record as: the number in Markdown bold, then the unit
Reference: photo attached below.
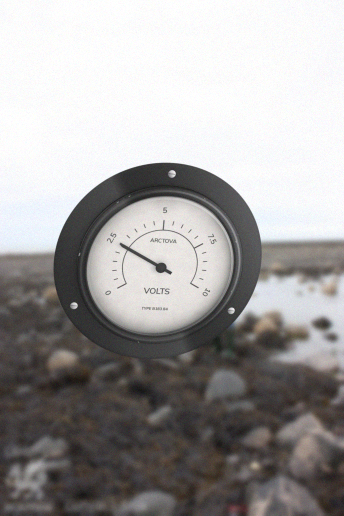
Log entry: **2.5** V
